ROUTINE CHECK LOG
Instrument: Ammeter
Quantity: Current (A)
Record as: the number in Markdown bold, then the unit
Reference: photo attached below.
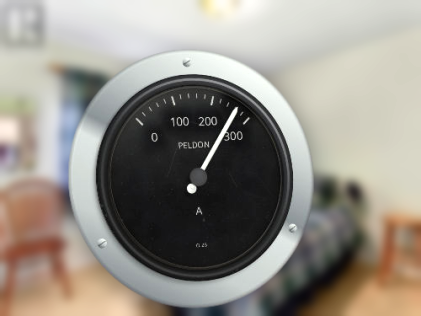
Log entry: **260** A
